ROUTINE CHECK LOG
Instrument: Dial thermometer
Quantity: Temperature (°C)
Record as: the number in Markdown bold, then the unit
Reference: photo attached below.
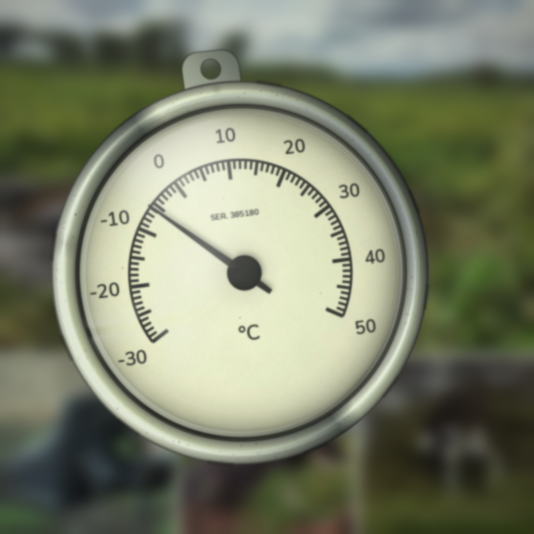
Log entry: **-6** °C
